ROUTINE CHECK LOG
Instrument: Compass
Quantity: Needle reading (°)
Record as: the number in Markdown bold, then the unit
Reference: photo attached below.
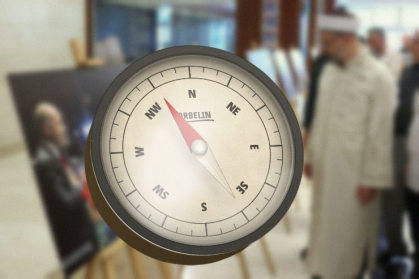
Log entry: **330** °
